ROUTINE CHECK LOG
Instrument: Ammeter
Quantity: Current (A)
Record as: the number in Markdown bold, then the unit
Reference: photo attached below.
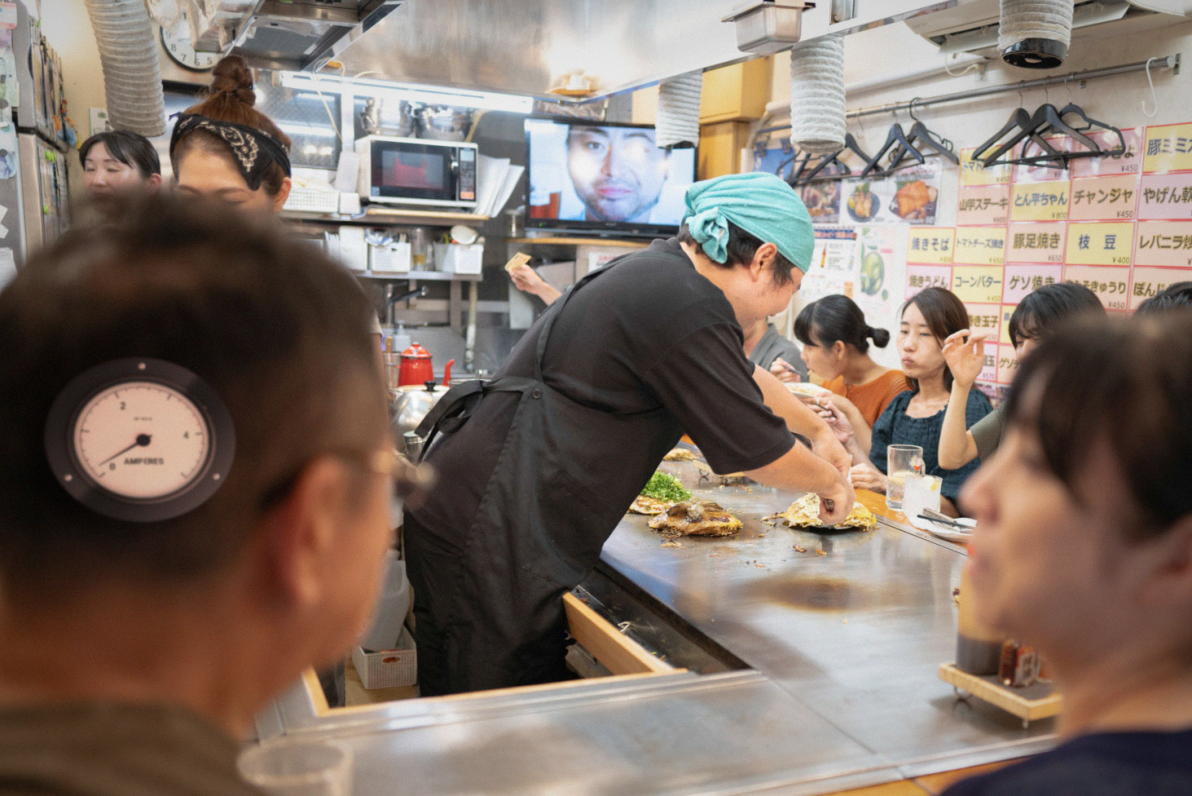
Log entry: **0.2** A
